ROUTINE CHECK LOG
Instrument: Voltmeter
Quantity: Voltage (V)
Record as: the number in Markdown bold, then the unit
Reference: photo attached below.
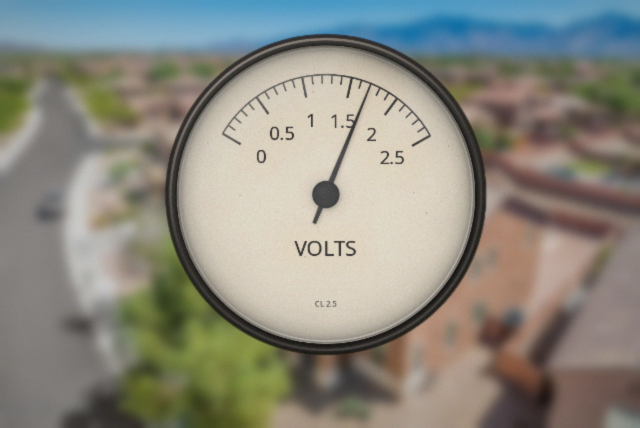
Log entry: **1.7** V
